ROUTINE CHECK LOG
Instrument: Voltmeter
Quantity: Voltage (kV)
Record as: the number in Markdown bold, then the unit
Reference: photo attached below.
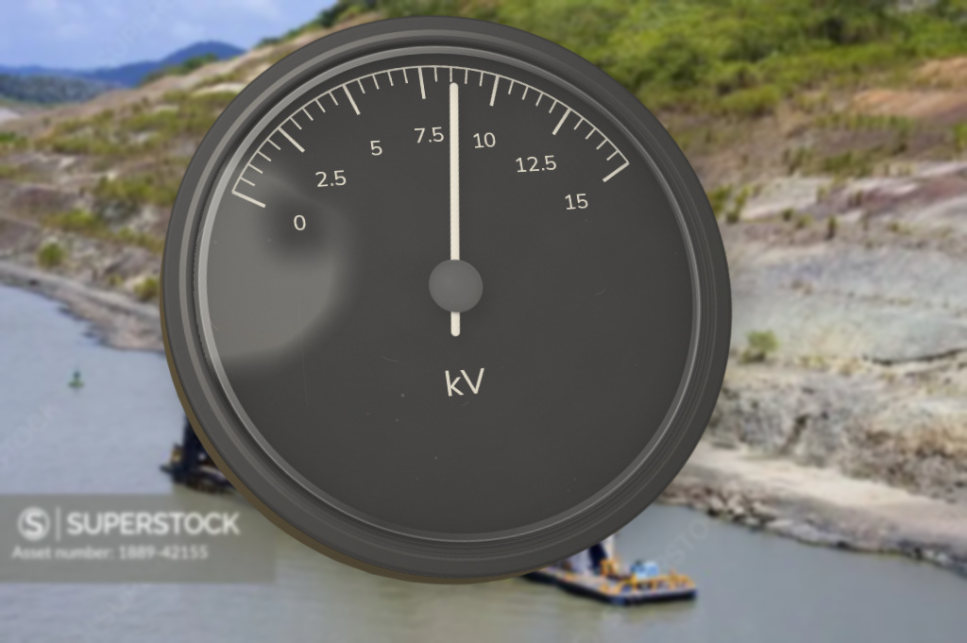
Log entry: **8.5** kV
